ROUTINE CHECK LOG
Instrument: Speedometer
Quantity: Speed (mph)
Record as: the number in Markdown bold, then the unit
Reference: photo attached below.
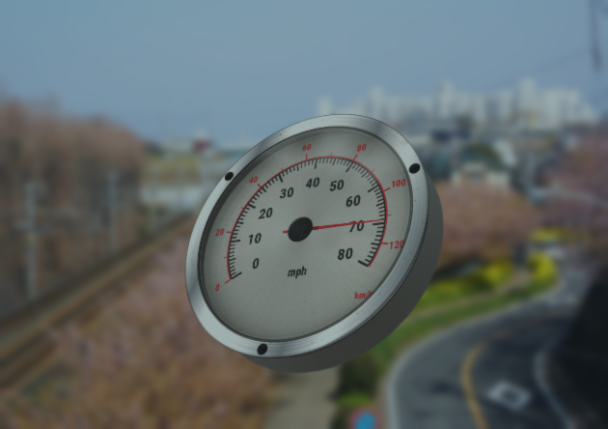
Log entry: **70** mph
